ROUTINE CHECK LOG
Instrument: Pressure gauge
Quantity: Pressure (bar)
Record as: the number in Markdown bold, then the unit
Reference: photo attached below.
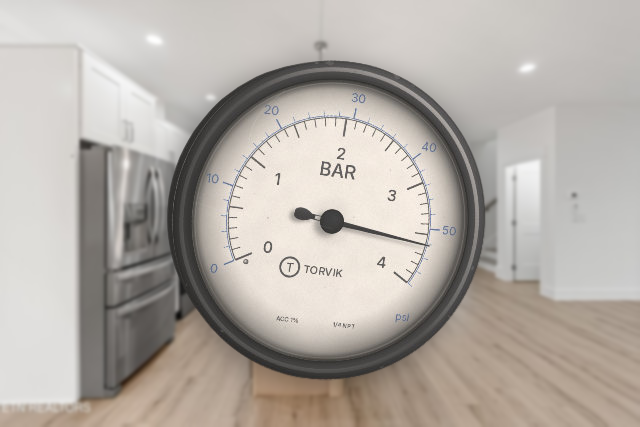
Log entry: **3.6** bar
